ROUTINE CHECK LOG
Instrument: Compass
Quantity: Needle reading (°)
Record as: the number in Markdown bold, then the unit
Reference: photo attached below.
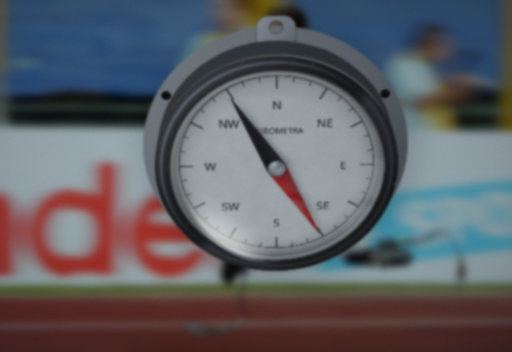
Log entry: **150** °
